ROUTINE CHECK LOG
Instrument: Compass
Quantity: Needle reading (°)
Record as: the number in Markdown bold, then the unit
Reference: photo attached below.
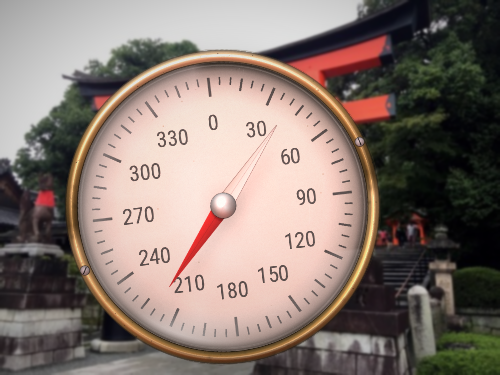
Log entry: **220** °
